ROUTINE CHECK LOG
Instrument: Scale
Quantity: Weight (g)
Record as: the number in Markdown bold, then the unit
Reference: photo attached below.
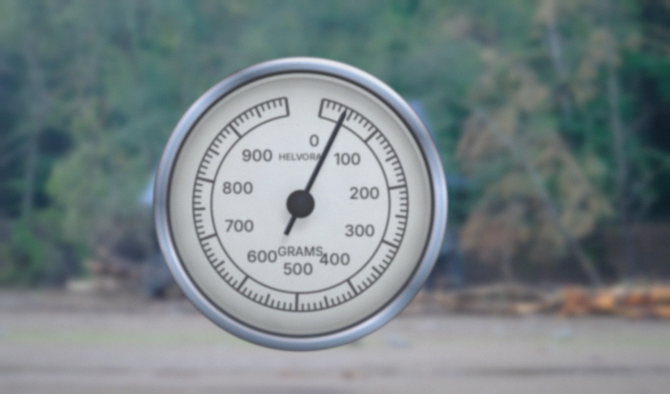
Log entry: **40** g
